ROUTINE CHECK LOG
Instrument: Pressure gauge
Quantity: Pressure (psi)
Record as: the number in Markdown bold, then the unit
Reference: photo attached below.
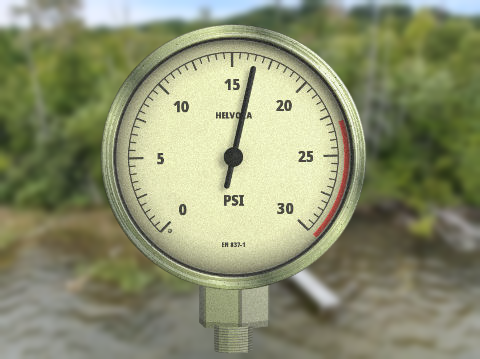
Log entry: **16.5** psi
